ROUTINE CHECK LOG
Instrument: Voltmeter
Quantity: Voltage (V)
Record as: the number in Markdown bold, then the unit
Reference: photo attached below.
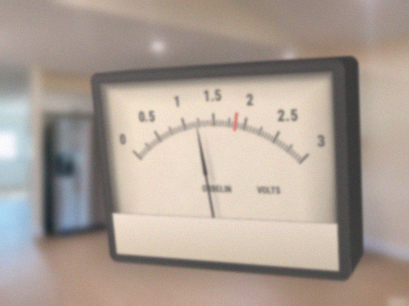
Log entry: **1.25** V
